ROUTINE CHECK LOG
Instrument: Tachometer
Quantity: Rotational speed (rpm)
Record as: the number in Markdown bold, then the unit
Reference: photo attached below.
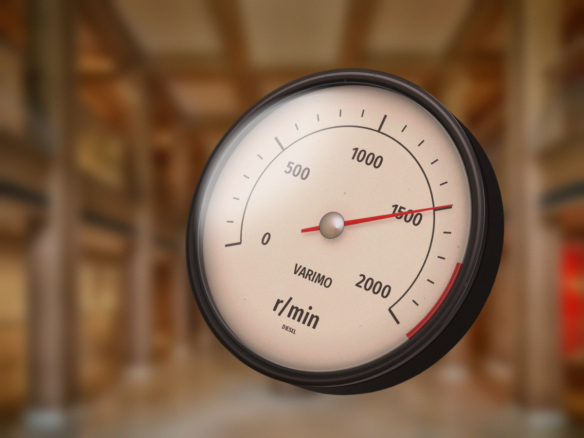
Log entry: **1500** rpm
